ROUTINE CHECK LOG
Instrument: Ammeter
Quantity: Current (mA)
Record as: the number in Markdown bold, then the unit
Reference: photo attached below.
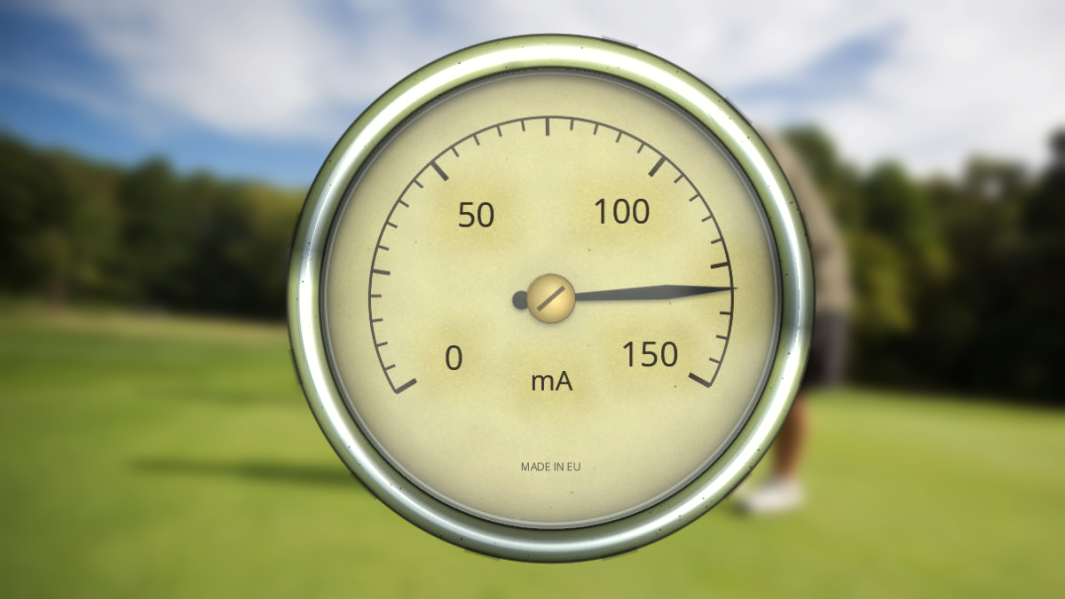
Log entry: **130** mA
